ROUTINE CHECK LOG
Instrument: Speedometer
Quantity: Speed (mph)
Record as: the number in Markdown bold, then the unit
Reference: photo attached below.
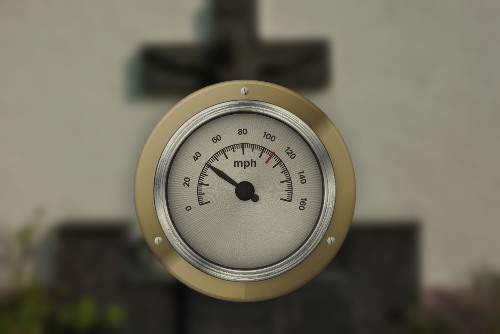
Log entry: **40** mph
